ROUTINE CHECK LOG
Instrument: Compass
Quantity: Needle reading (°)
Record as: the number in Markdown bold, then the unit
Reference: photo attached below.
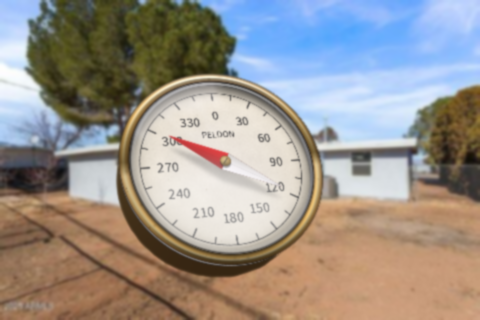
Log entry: **300** °
